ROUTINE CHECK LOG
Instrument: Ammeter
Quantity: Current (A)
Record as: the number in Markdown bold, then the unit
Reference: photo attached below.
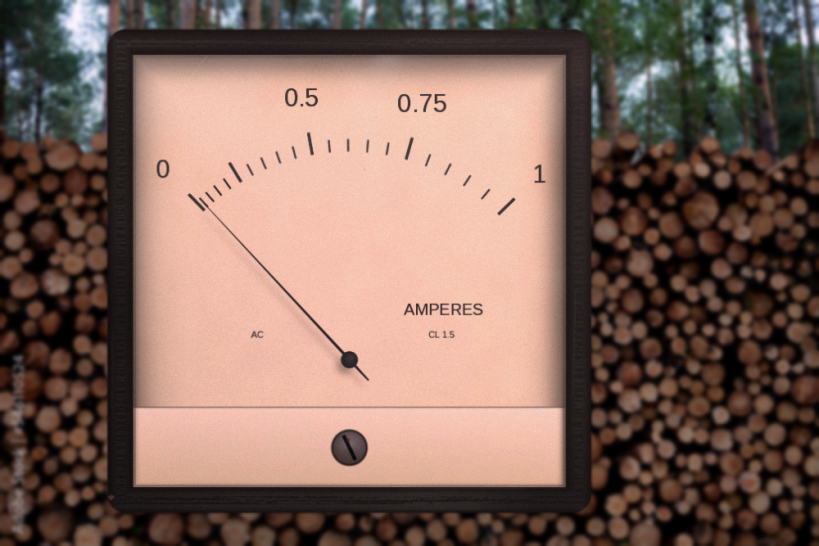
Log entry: **0.05** A
